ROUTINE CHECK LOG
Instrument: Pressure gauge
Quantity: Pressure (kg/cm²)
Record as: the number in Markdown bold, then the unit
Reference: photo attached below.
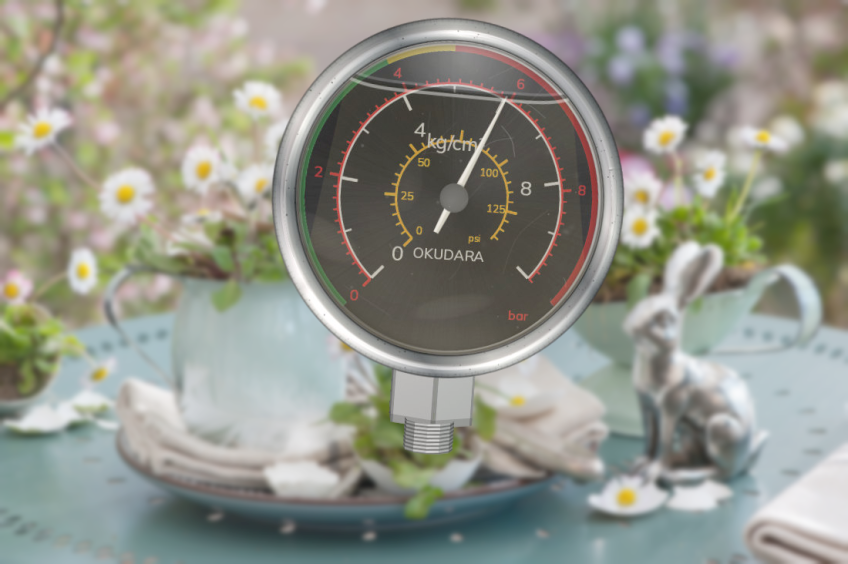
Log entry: **6** kg/cm²
